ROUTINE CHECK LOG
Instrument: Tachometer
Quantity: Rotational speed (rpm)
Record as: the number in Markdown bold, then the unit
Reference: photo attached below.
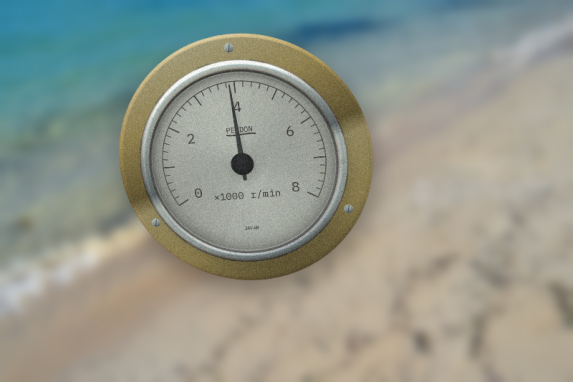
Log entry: **3900** rpm
